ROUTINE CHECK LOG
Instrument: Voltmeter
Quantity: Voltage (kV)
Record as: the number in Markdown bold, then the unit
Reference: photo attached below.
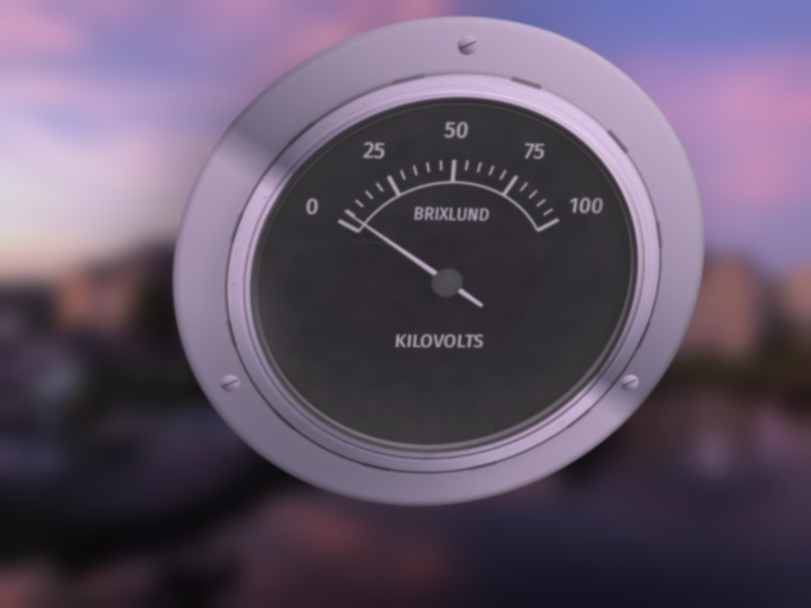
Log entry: **5** kV
